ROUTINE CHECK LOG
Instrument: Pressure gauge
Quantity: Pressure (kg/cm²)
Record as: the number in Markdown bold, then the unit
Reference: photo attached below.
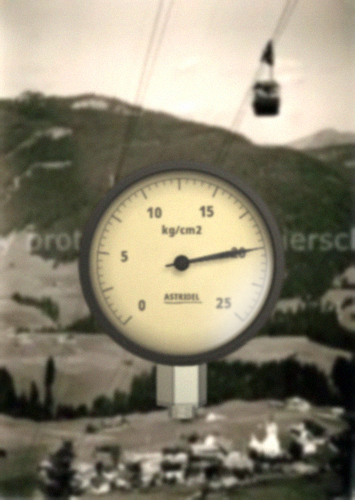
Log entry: **20** kg/cm²
